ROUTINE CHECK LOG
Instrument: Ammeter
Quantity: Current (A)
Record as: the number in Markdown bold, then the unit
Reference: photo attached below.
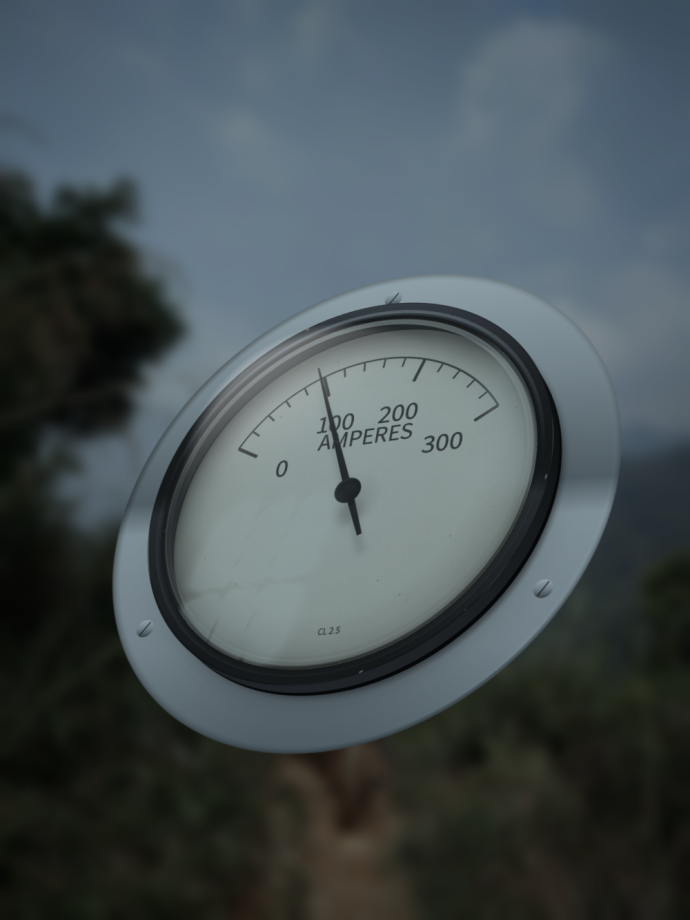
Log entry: **100** A
